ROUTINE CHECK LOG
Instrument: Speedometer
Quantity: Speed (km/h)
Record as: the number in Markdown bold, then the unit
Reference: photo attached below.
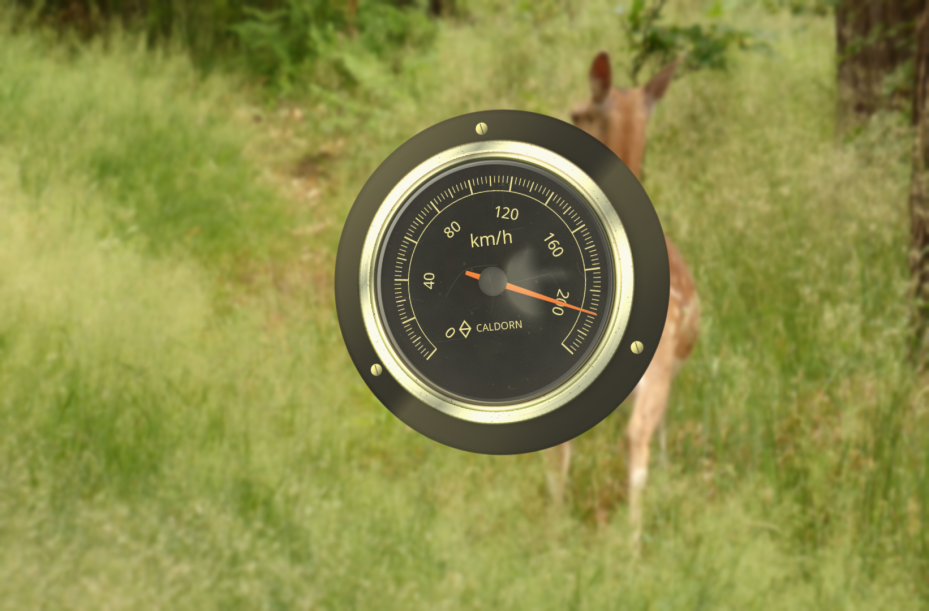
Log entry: **200** km/h
